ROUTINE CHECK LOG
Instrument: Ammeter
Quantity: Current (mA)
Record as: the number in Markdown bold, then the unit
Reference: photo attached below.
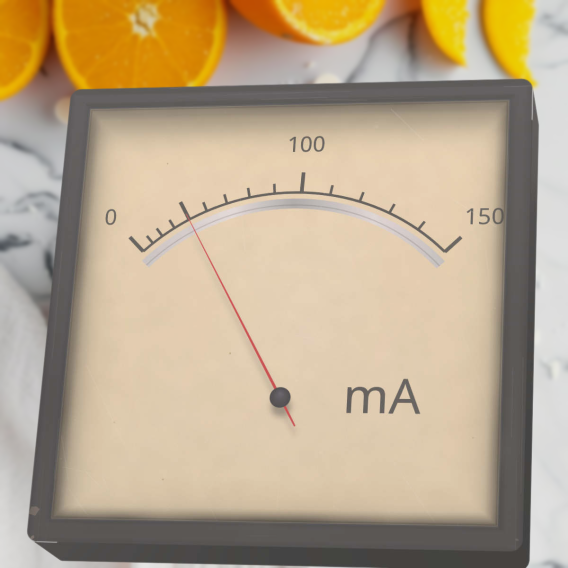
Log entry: **50** mA
